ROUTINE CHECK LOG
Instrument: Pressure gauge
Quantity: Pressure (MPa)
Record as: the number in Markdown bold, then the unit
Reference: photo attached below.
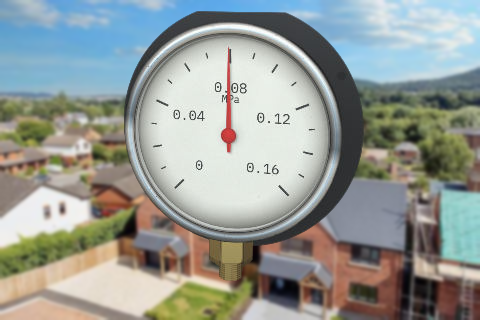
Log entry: **0.08** MPa
